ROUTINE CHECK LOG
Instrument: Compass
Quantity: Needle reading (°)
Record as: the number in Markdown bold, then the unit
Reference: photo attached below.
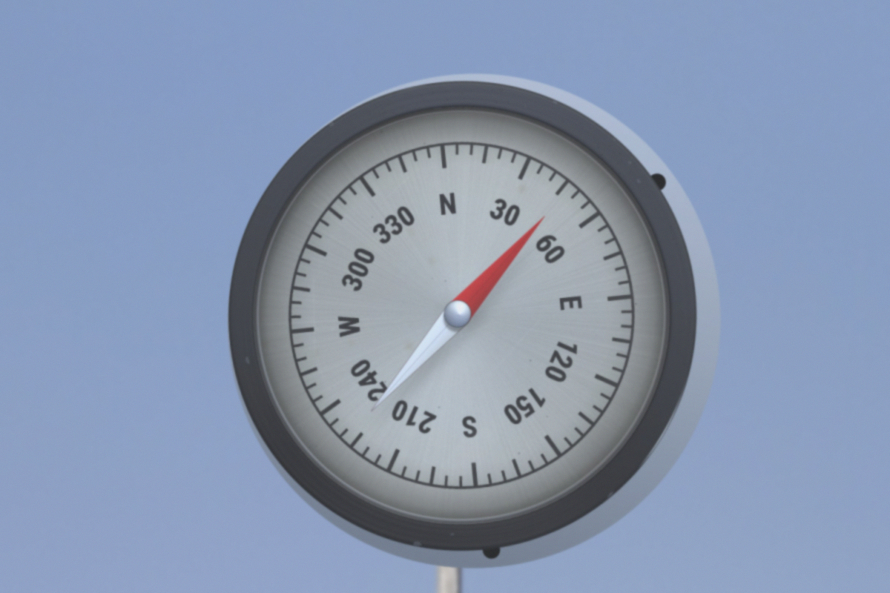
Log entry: **47.5** °
